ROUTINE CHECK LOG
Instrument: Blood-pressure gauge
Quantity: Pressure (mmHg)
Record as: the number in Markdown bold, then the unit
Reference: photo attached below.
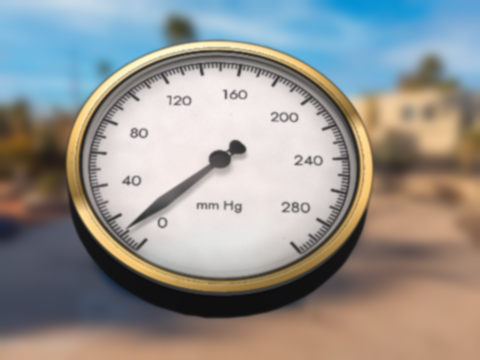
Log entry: **10** mmHg
